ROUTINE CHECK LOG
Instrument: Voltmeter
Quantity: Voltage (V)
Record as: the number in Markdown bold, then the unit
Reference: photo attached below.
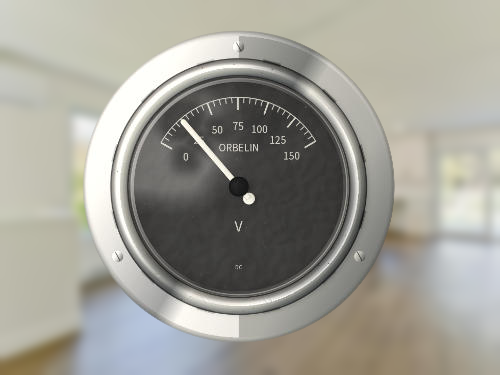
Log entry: **25** V
